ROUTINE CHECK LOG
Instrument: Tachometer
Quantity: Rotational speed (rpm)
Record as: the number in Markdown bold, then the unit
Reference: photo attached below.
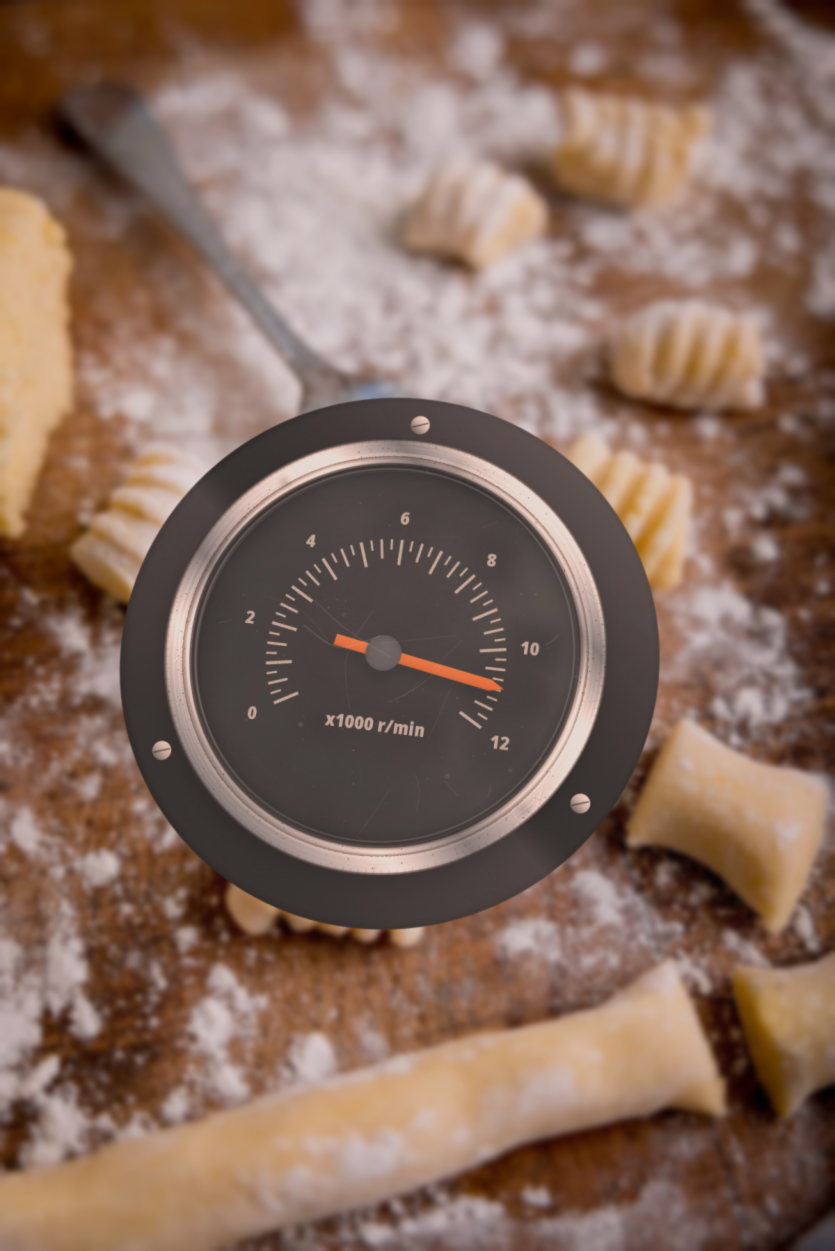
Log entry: **11000** rpm
